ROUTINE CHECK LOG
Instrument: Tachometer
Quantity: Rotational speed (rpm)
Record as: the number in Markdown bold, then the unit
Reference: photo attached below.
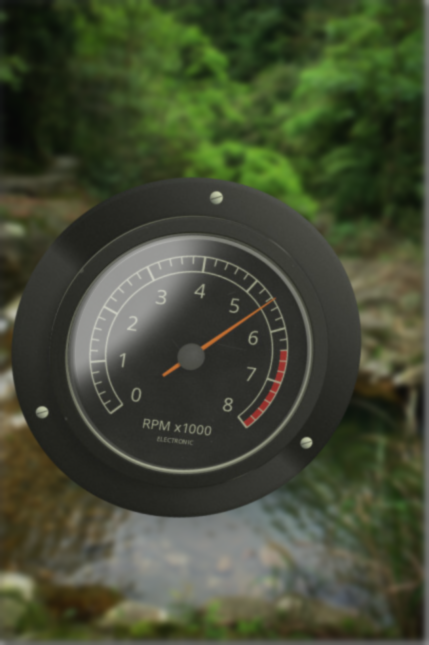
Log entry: **5400** rpm
